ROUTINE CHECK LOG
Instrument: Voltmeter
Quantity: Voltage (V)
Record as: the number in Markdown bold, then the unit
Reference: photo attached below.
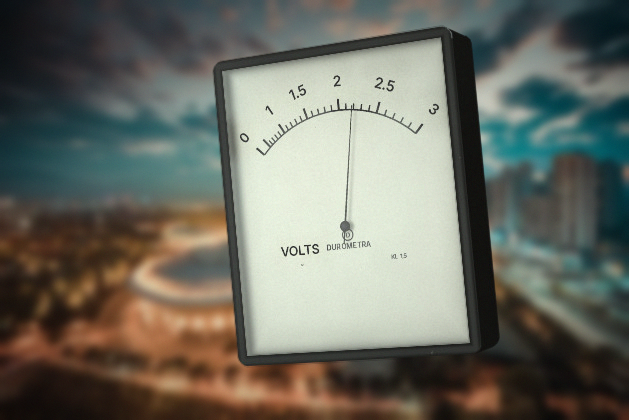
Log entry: **2.2** V
